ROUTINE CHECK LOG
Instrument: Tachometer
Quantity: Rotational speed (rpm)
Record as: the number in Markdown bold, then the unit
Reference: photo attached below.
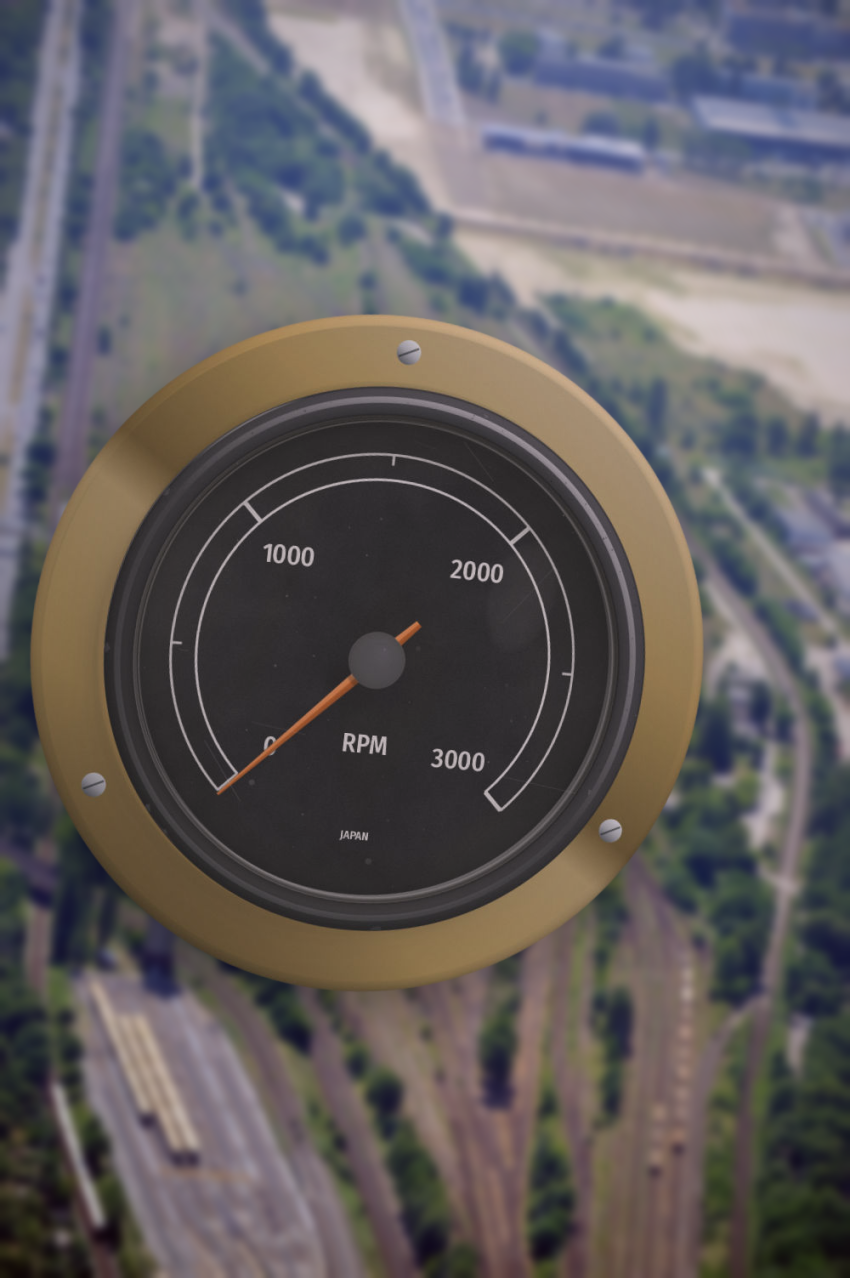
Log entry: **0** rpm
